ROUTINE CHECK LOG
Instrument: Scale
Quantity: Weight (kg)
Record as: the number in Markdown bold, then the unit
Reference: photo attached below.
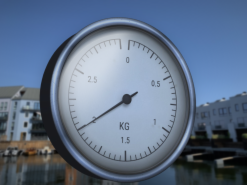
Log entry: **2** kg
